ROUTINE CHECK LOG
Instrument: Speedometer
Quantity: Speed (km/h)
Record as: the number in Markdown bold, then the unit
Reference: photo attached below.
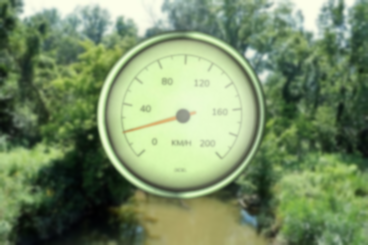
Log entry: **20** km/h
